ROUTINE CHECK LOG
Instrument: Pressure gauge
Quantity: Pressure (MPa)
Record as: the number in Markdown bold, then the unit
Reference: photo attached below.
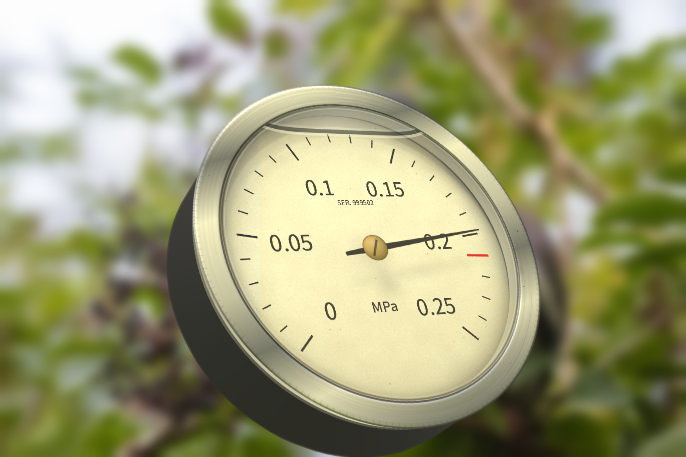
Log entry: **0.2** MPa
